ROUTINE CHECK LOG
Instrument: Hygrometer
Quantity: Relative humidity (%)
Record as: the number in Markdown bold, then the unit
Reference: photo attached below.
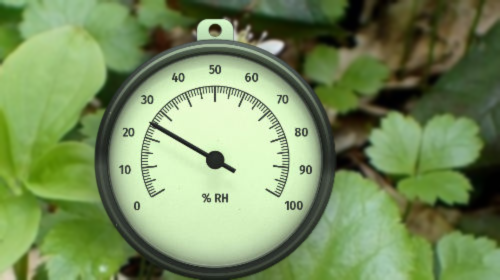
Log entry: **25** %
